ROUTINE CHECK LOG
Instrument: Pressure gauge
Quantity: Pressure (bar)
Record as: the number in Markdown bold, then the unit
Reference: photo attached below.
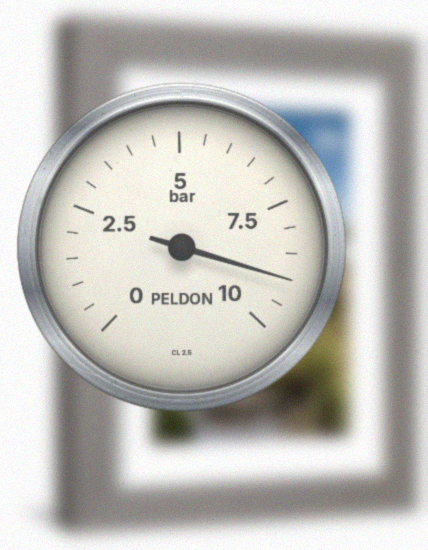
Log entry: **9** bar
